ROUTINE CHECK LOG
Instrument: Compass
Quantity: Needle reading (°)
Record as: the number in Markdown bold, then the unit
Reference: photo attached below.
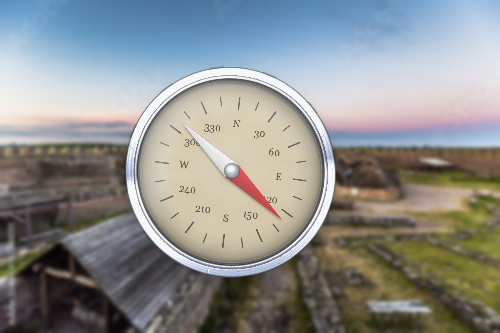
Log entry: **127.5** °
